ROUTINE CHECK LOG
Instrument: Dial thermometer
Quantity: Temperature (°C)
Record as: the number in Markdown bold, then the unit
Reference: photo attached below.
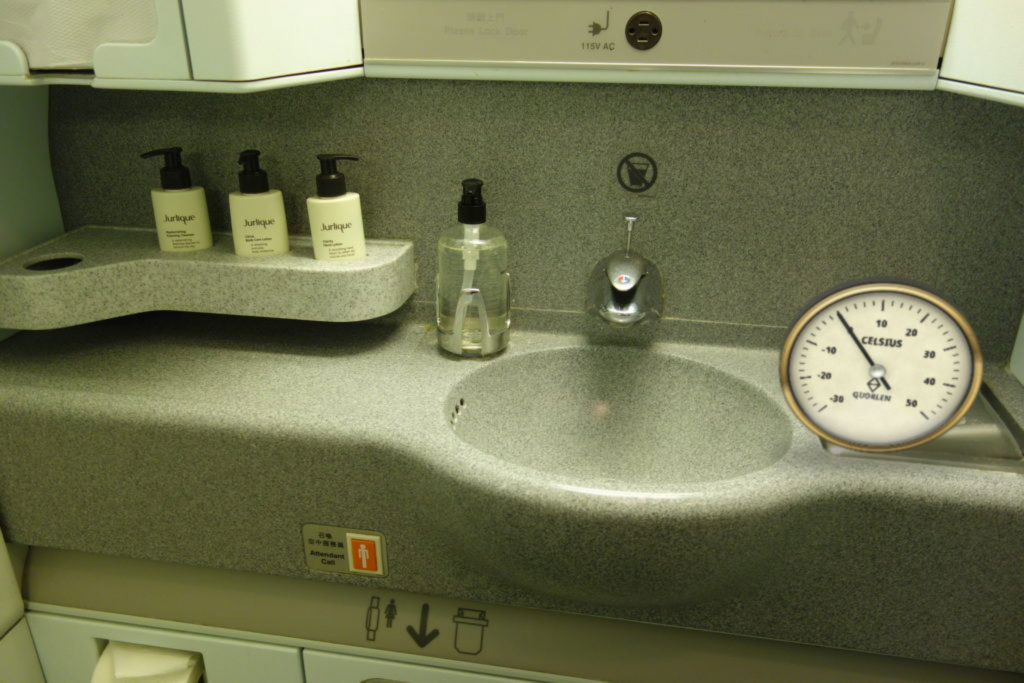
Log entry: **0** °C
